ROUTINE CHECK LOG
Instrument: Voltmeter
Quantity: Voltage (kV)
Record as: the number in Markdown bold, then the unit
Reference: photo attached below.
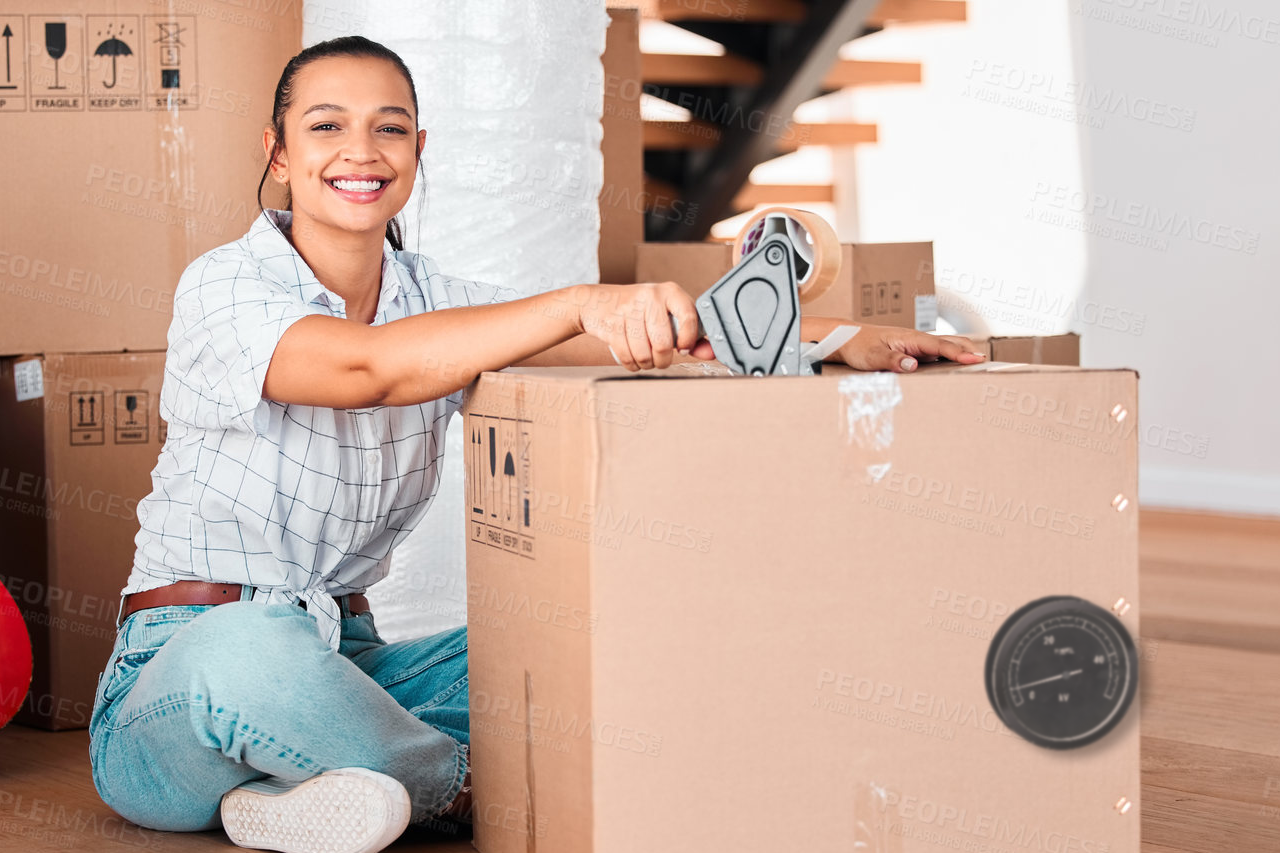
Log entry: **4** kV
